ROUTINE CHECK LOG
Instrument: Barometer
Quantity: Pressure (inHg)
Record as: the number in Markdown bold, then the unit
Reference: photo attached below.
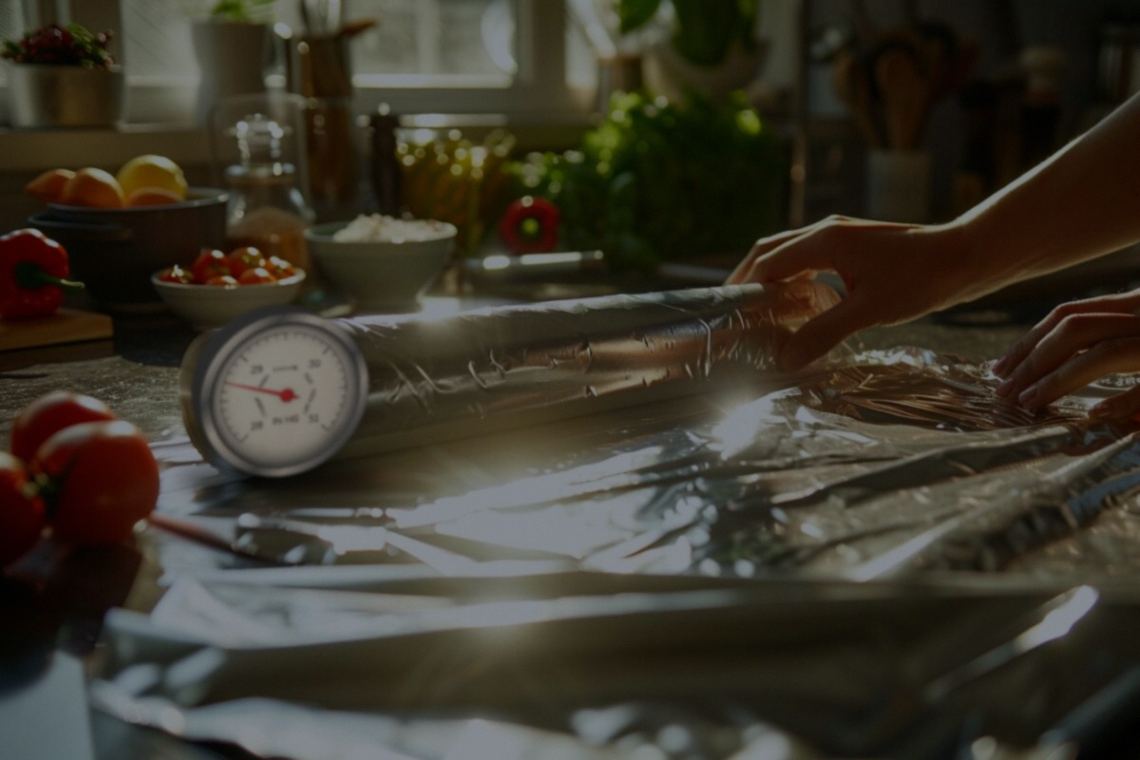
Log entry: **28.7** inHg
